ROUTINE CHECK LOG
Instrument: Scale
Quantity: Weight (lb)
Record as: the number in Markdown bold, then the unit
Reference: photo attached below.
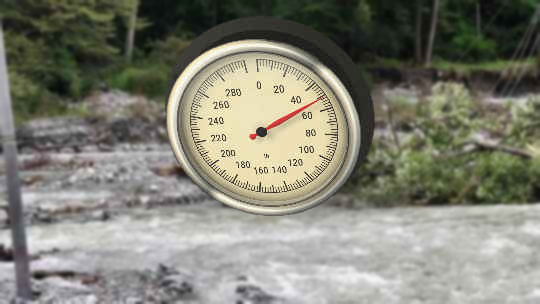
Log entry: **50** lb
